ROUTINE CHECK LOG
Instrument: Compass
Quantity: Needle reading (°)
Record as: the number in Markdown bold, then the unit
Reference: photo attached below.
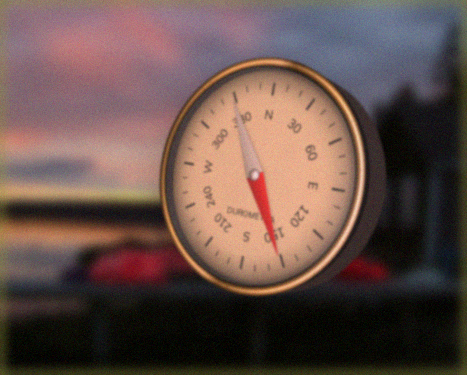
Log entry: **150** °
